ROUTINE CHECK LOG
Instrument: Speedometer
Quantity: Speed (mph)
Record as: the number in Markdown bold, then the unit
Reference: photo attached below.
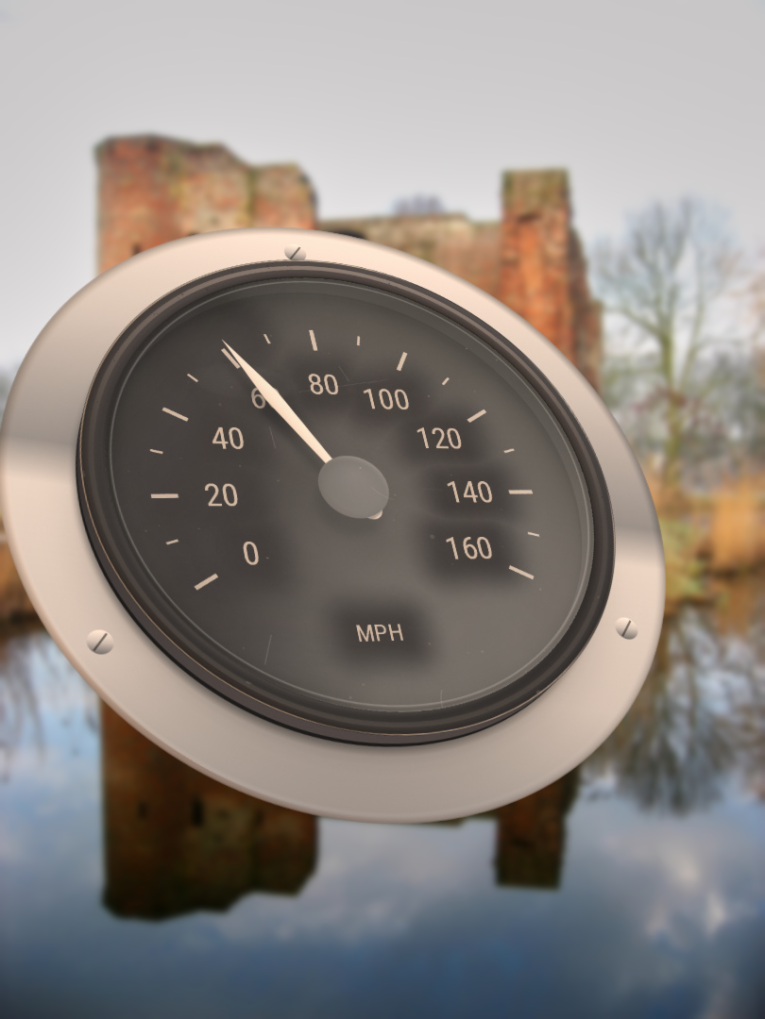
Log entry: **60** mph
